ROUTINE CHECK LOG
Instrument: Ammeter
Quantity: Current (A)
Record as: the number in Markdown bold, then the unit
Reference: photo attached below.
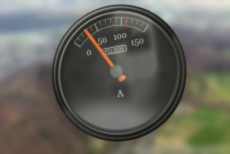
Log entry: **30** A
